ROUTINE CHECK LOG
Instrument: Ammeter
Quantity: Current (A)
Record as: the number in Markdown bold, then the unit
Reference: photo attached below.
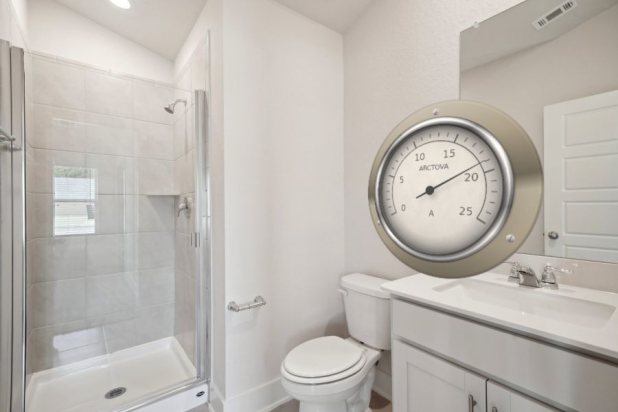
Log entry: **19** A
